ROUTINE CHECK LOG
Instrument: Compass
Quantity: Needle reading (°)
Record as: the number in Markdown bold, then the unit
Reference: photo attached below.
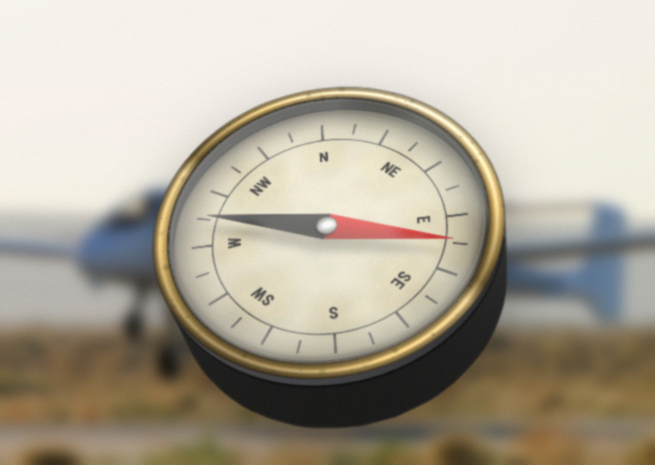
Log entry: **105** °
